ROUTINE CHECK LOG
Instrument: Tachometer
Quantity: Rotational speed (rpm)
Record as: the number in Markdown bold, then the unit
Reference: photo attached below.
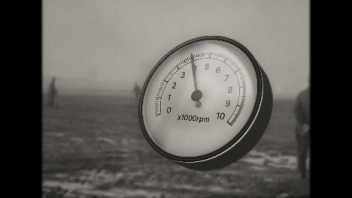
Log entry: **4000** rpm
